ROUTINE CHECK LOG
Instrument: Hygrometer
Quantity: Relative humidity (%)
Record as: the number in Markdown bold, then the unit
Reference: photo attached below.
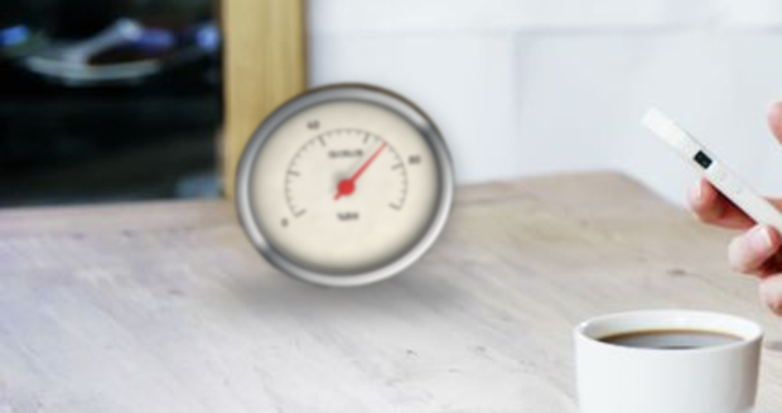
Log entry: **68** %
